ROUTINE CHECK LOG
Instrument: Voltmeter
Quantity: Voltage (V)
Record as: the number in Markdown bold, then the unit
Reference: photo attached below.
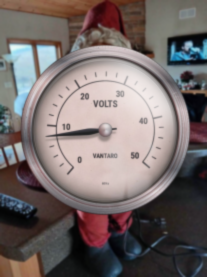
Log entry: **8** V
